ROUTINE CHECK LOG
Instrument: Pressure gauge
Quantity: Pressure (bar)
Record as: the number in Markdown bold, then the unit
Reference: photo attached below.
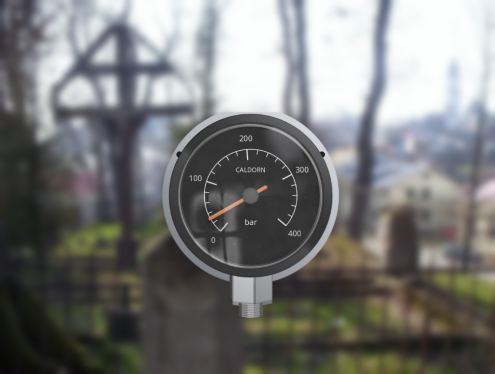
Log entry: **30** bar
